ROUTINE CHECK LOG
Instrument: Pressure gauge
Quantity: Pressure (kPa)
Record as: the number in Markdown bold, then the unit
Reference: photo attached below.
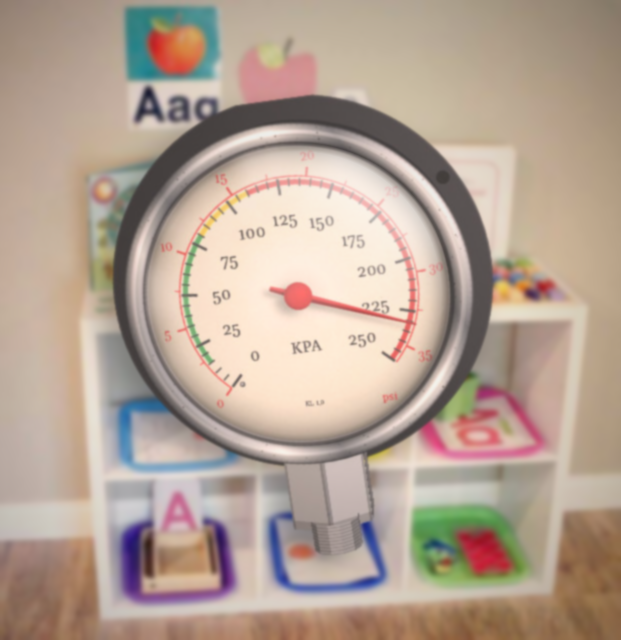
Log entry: **230** kPa
